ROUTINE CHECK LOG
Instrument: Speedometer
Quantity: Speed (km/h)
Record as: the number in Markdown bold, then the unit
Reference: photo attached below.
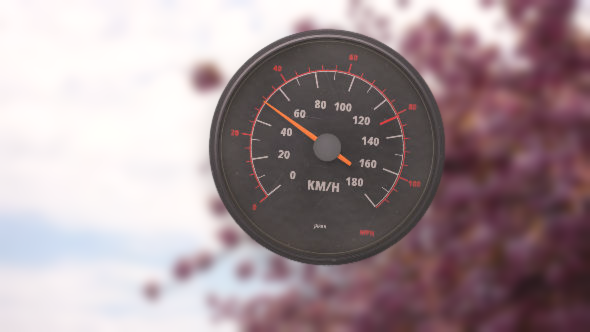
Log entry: **50** km/h
